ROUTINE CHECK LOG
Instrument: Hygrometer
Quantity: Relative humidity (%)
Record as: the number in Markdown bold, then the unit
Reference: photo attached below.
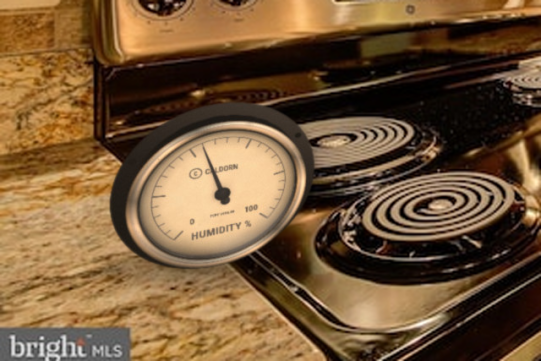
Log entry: **44** %
